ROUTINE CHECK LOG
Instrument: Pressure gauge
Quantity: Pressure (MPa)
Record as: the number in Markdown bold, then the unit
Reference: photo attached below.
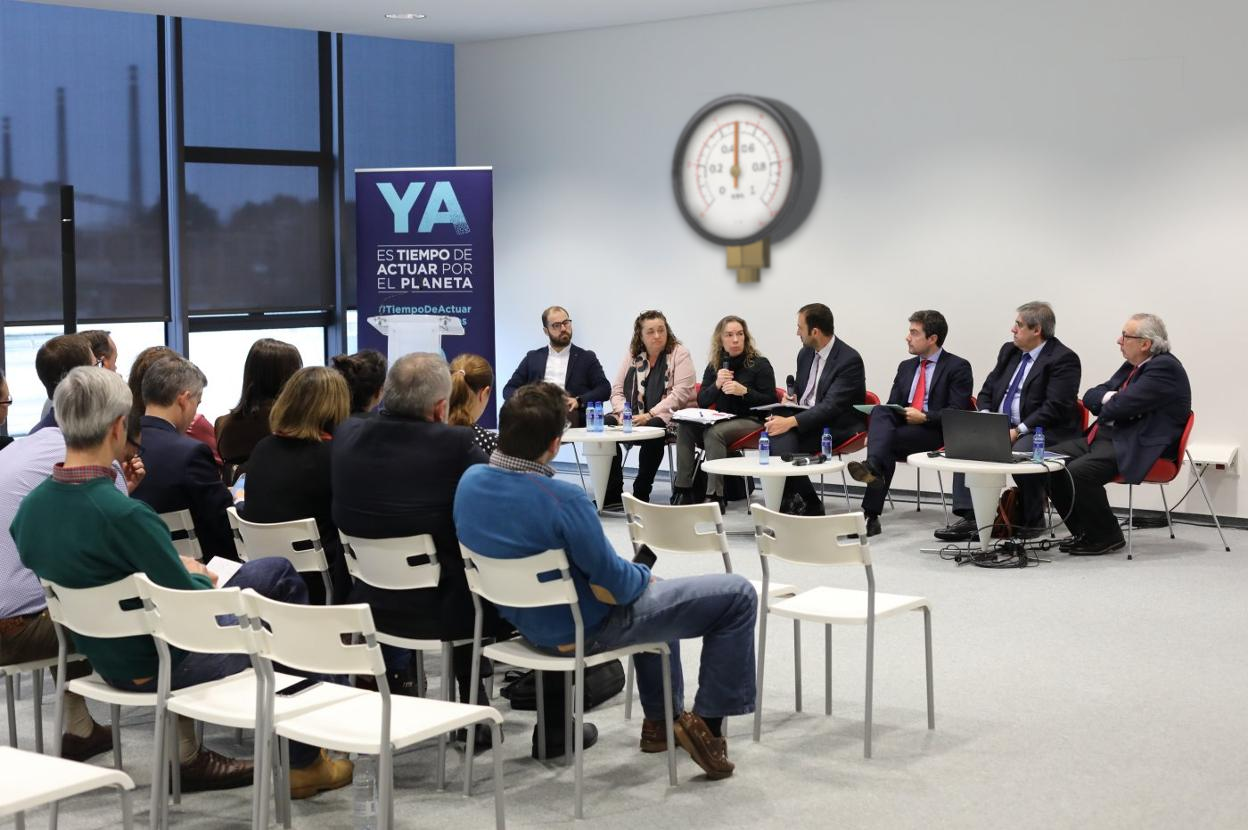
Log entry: **0.5** MPa
